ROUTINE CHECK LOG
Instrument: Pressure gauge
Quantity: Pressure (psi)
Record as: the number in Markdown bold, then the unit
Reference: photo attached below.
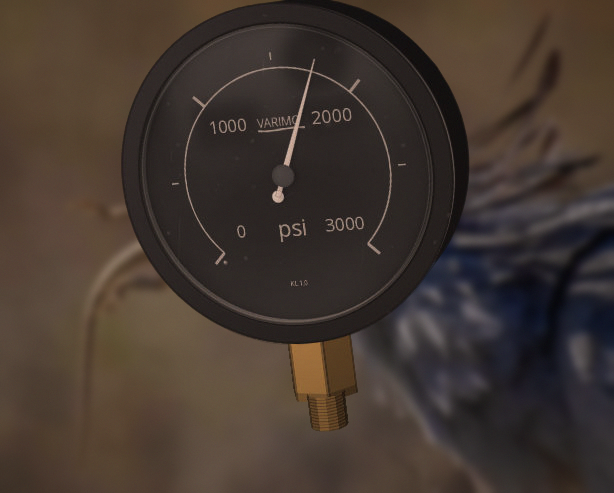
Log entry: **1750** psi
